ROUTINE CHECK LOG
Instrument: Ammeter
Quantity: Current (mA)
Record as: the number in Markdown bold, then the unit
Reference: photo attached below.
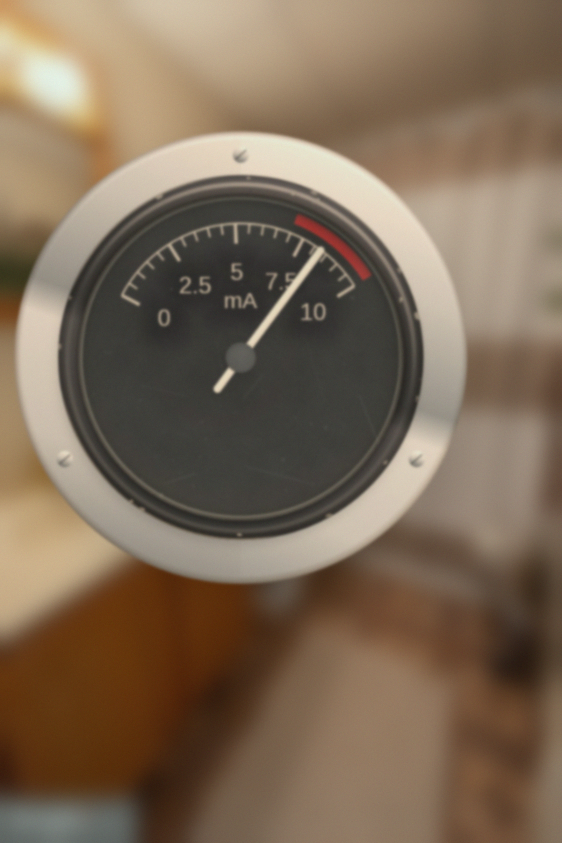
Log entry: **8.25** mA
